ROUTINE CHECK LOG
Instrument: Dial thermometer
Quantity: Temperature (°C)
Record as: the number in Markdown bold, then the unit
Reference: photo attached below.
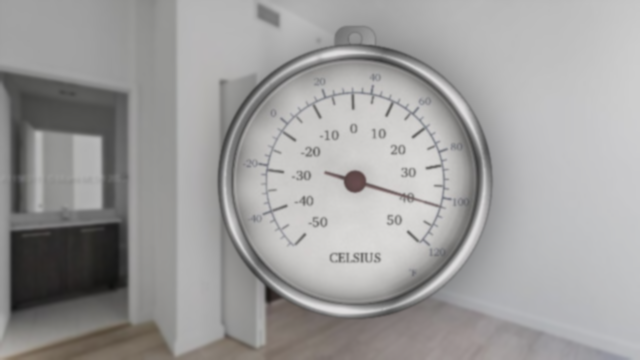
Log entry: **40** °C
